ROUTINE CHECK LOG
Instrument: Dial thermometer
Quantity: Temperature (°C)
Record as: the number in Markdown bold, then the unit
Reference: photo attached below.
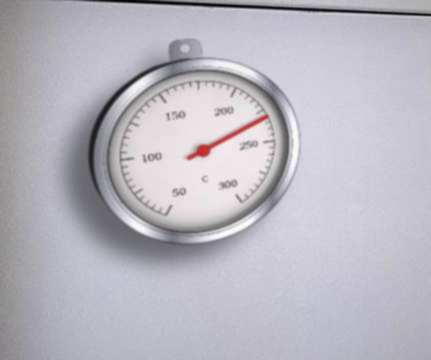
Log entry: **230** °C
